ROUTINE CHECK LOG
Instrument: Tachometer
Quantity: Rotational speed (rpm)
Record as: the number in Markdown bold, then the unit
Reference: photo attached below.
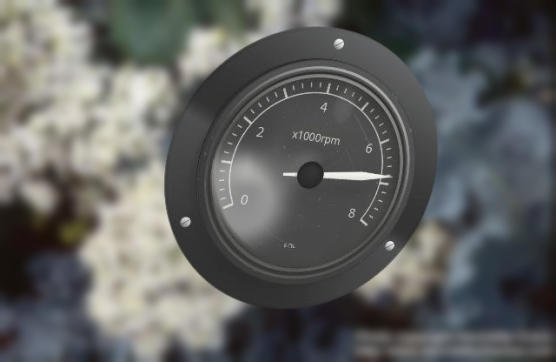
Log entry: **6800** rpm
